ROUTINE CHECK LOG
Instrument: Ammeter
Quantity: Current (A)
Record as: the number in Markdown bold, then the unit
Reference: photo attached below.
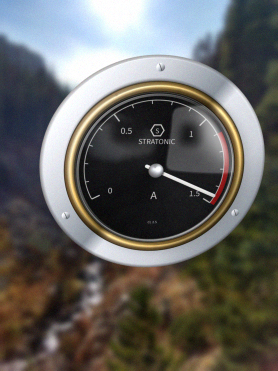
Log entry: **1.45** A
